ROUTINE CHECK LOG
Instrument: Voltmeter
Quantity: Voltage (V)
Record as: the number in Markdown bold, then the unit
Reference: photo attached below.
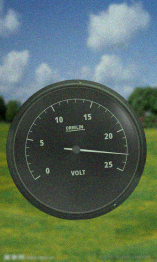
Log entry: **23** V
